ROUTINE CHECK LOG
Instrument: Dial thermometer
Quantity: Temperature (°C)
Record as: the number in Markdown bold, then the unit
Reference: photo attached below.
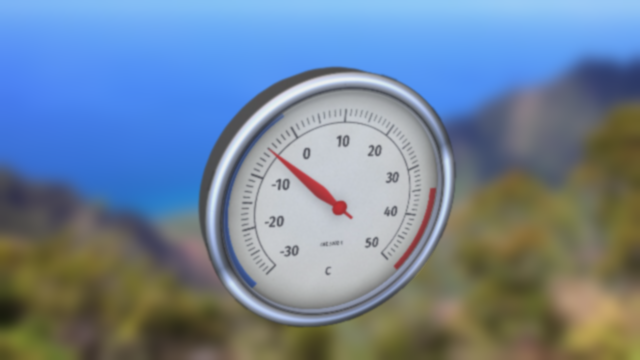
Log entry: **-5** °C
